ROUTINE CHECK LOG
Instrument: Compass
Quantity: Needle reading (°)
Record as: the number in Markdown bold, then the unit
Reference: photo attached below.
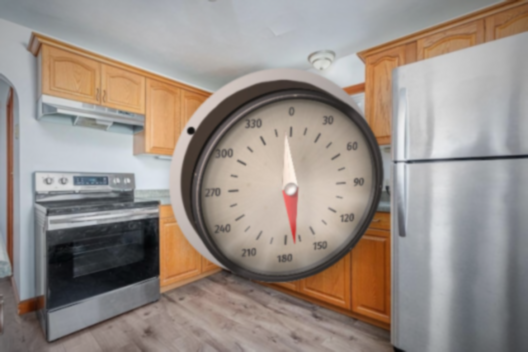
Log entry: **172.5** °
